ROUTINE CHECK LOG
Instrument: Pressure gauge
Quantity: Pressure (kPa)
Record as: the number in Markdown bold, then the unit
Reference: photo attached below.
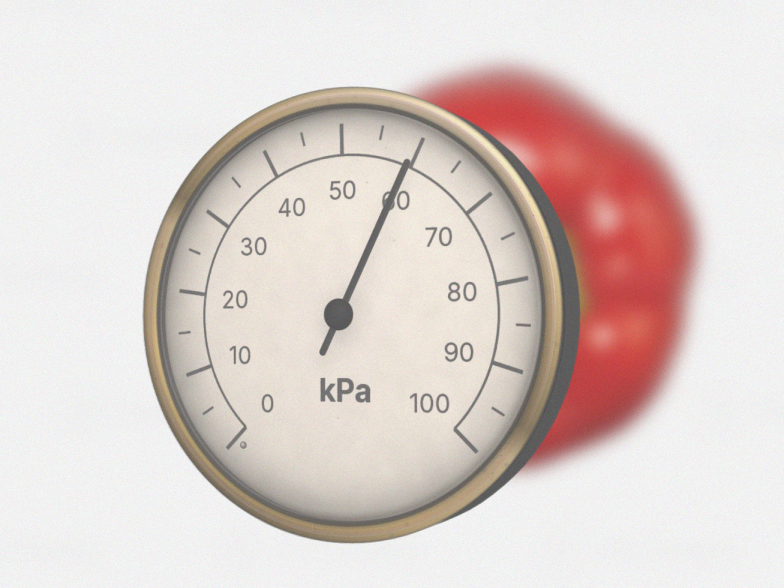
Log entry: **60** kPa
